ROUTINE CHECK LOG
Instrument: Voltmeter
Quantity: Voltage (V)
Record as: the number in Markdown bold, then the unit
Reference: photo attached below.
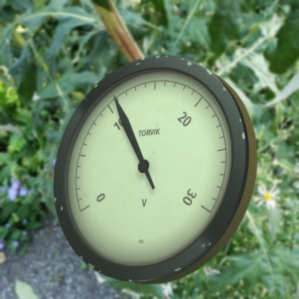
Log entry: **11** V
